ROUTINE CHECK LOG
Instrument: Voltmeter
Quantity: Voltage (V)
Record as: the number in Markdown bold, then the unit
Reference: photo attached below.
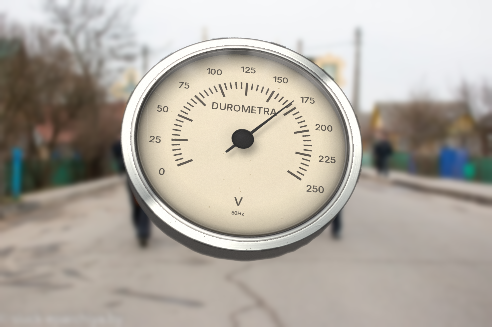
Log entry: **170** V
